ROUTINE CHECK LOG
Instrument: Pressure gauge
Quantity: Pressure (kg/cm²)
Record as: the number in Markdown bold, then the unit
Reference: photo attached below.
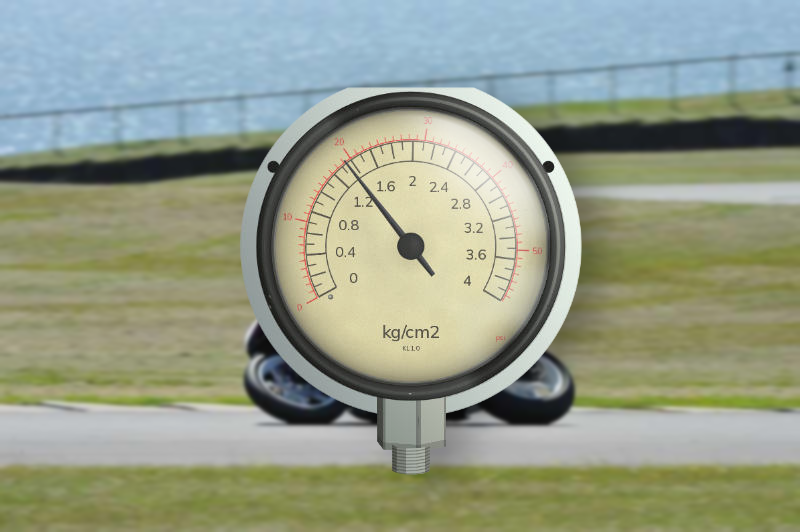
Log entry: **1.35** kg/cm²
